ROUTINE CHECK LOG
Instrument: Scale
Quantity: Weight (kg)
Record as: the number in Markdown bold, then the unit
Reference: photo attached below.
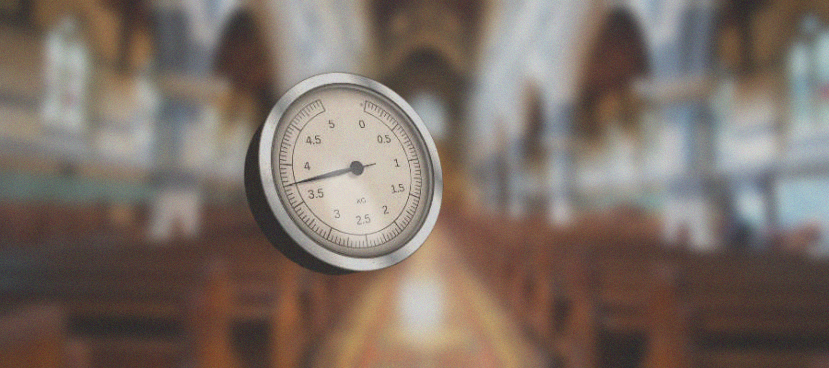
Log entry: **3.75** kg
